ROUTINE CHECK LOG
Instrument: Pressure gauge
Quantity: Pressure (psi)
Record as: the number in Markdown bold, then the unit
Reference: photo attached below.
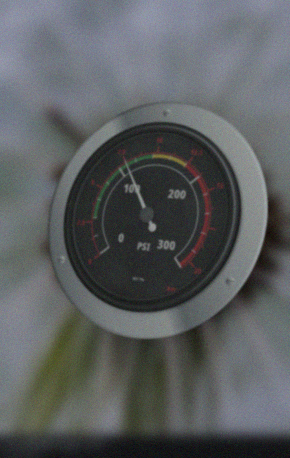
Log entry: **110** psi
